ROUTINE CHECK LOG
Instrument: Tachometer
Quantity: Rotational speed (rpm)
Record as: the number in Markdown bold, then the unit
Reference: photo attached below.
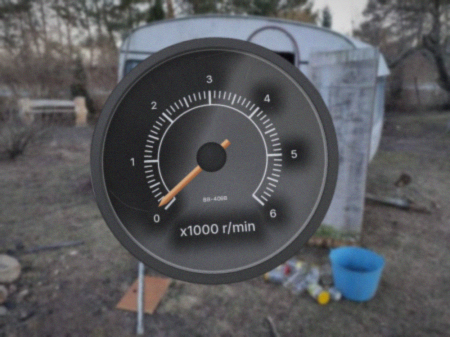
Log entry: **100** rpm
